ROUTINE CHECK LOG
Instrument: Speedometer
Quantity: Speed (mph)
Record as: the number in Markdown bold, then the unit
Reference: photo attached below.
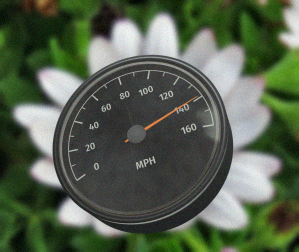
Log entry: **140** mph
